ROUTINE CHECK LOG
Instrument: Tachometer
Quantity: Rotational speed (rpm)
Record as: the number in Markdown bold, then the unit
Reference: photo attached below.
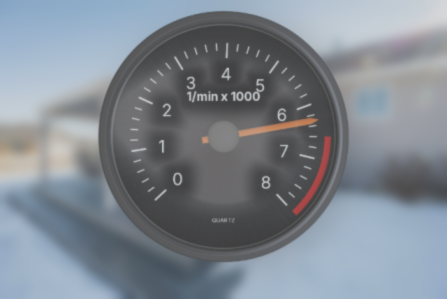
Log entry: **6300** rpm
